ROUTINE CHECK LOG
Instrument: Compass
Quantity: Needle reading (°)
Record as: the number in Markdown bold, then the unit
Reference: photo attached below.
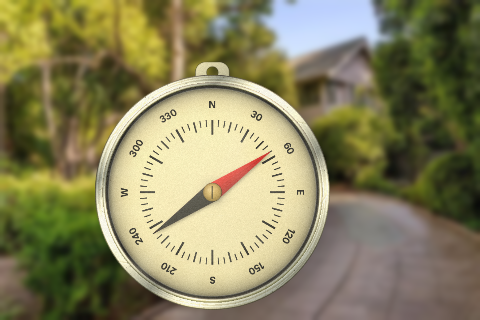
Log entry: **55** °
